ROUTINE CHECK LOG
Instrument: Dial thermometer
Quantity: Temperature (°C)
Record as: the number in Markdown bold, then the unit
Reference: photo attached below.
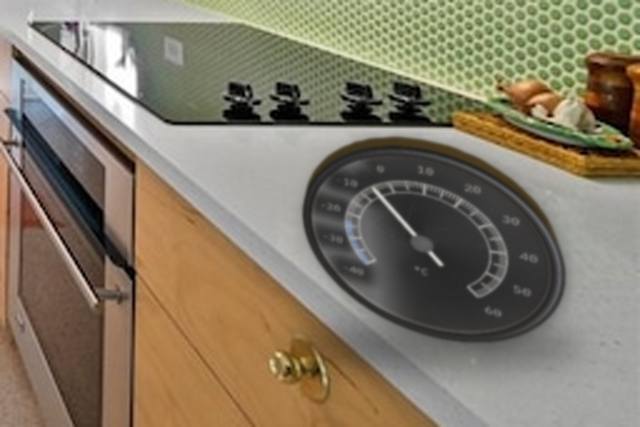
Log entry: **-5** °C
